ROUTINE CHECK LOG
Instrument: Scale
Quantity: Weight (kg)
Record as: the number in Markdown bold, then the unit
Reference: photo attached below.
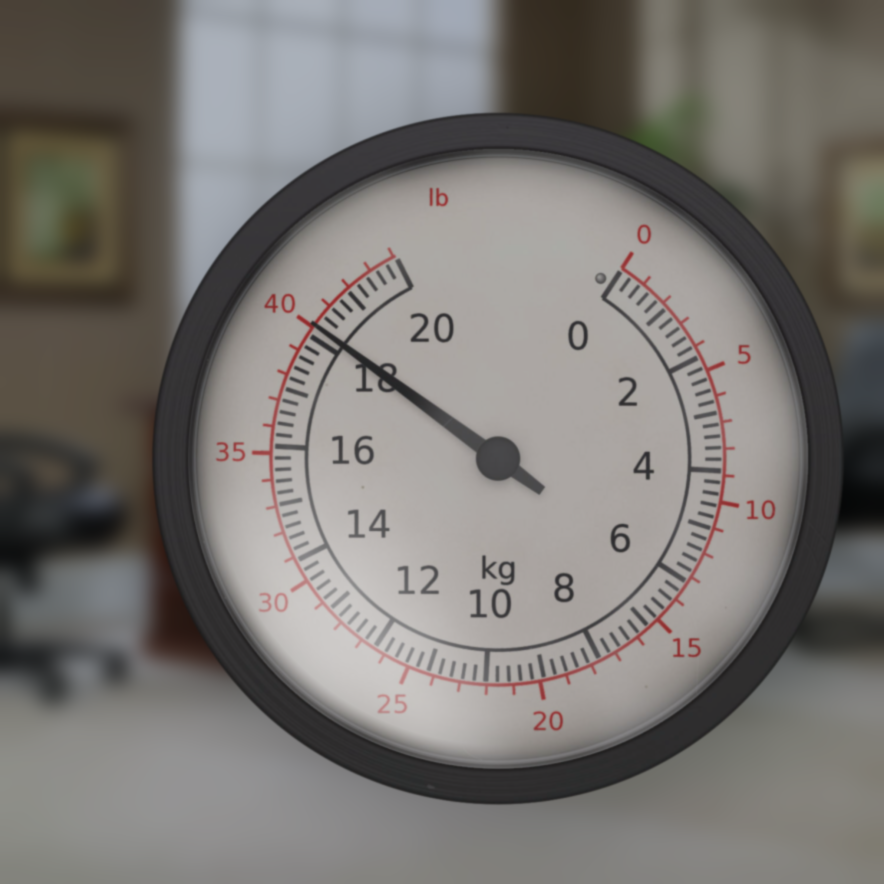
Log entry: **18.2** kg
